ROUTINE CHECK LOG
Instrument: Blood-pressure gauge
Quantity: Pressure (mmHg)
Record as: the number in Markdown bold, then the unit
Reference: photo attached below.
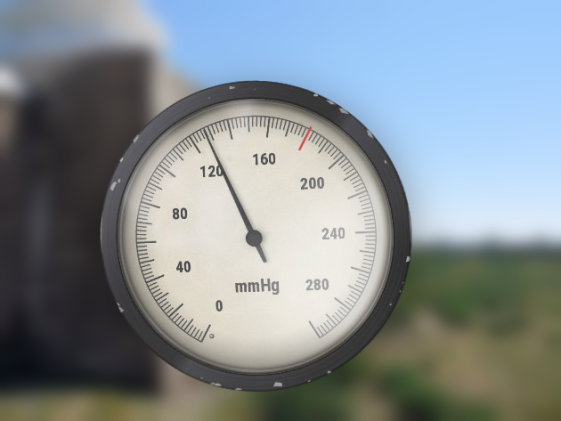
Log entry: **128** mmHg
